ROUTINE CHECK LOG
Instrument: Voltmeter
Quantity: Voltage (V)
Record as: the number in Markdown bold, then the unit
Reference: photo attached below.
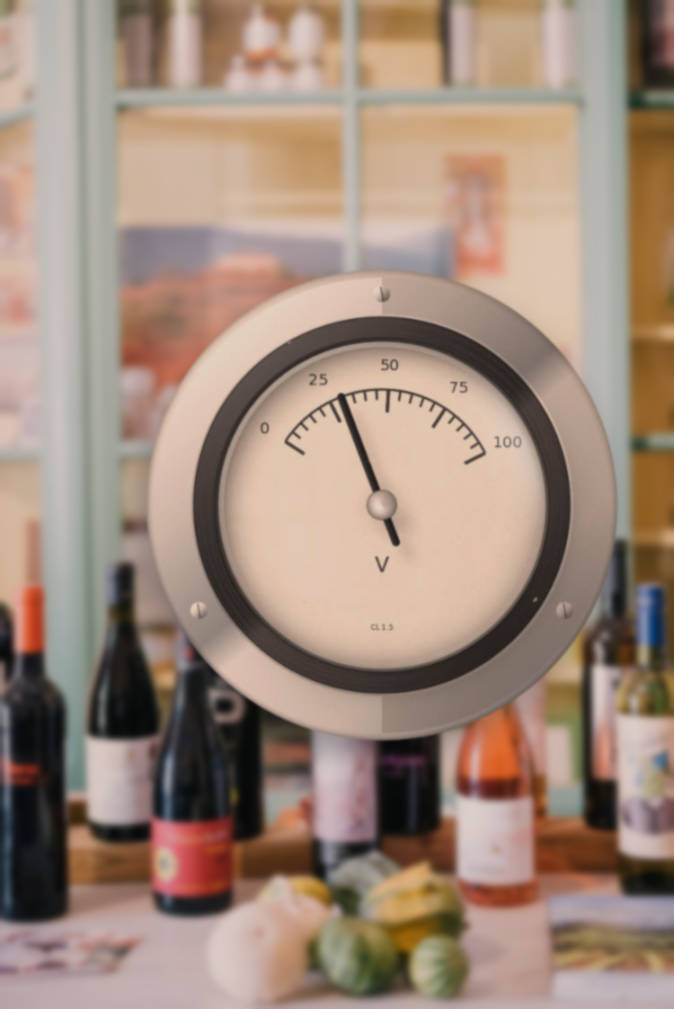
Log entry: **30** V
